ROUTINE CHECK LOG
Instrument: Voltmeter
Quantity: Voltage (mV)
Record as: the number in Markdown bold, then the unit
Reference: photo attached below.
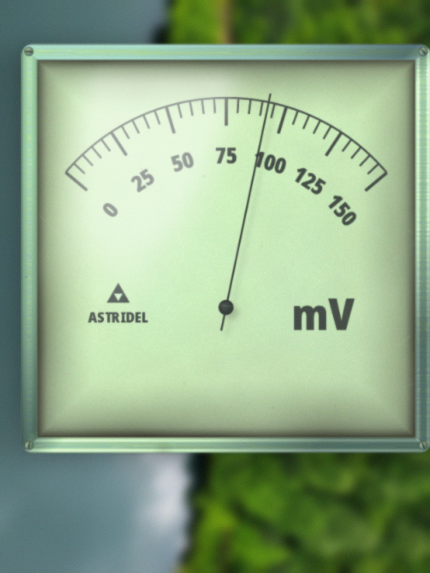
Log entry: **92.5** mV
